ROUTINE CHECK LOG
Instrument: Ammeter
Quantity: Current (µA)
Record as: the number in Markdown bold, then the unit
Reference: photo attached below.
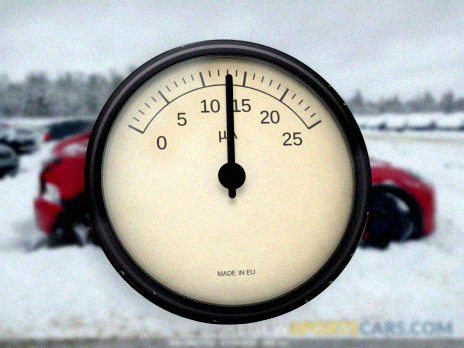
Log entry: **13** µA
